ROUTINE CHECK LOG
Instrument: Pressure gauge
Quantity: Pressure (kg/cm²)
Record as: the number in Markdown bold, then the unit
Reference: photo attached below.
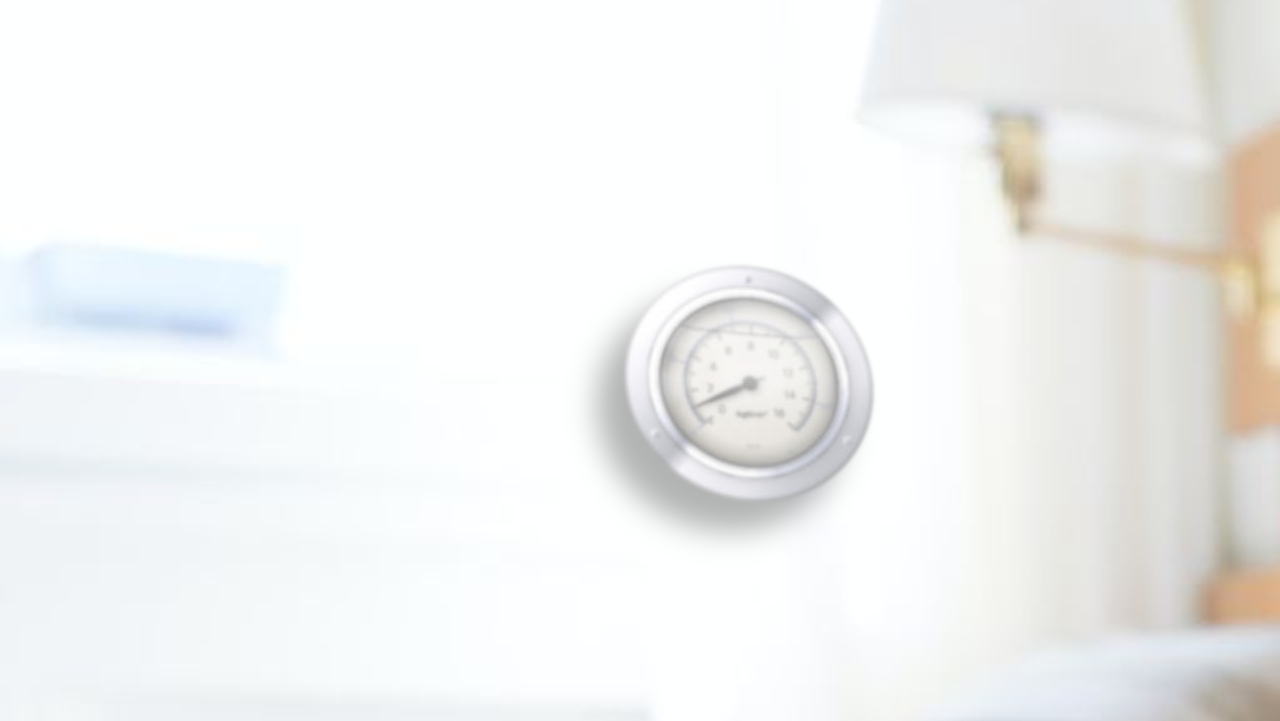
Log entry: **1** kg/cm²
